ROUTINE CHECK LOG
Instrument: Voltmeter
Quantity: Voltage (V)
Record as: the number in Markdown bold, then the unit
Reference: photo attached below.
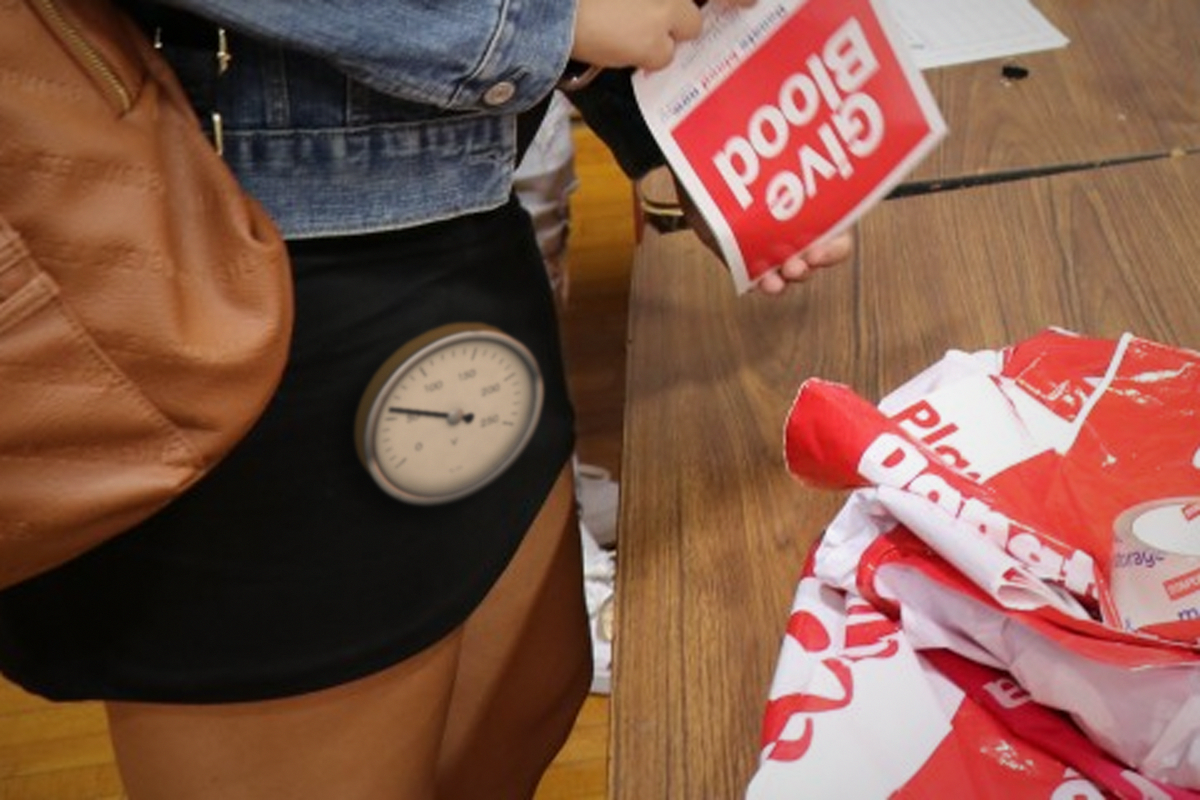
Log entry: **60** V
